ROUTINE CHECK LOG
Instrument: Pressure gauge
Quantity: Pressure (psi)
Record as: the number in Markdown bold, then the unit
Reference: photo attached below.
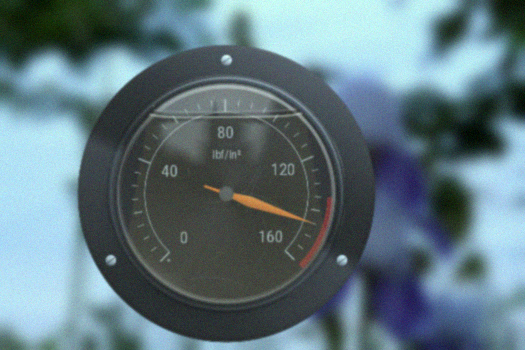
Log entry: **145** psi
